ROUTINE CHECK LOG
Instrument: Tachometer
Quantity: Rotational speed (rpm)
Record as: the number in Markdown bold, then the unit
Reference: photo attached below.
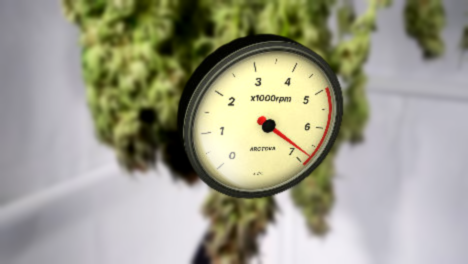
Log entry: **6750** rpm
